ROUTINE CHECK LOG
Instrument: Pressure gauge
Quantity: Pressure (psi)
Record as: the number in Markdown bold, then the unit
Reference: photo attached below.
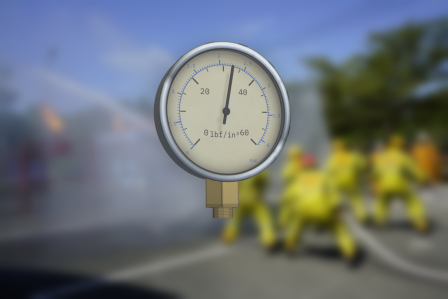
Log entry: **32.5** psi
